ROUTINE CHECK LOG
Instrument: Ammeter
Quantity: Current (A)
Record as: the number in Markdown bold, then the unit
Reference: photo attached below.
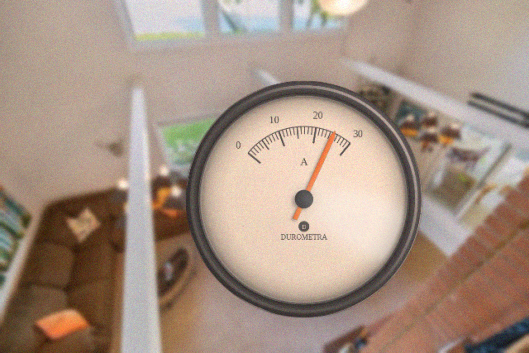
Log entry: **25** A
